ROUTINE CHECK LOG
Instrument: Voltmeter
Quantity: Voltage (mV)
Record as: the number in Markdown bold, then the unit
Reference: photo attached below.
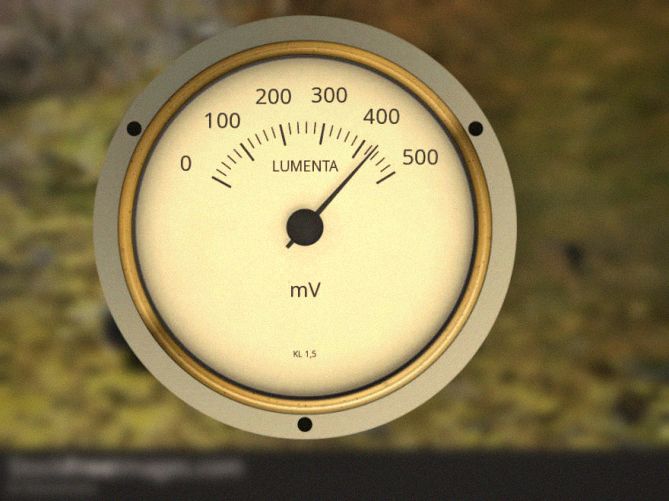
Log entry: **430** mV
